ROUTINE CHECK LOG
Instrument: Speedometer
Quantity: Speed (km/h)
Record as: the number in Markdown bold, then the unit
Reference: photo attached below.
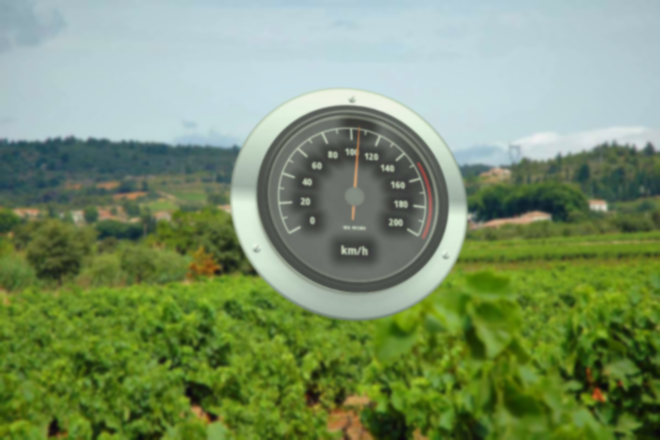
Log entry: **105** km/h
